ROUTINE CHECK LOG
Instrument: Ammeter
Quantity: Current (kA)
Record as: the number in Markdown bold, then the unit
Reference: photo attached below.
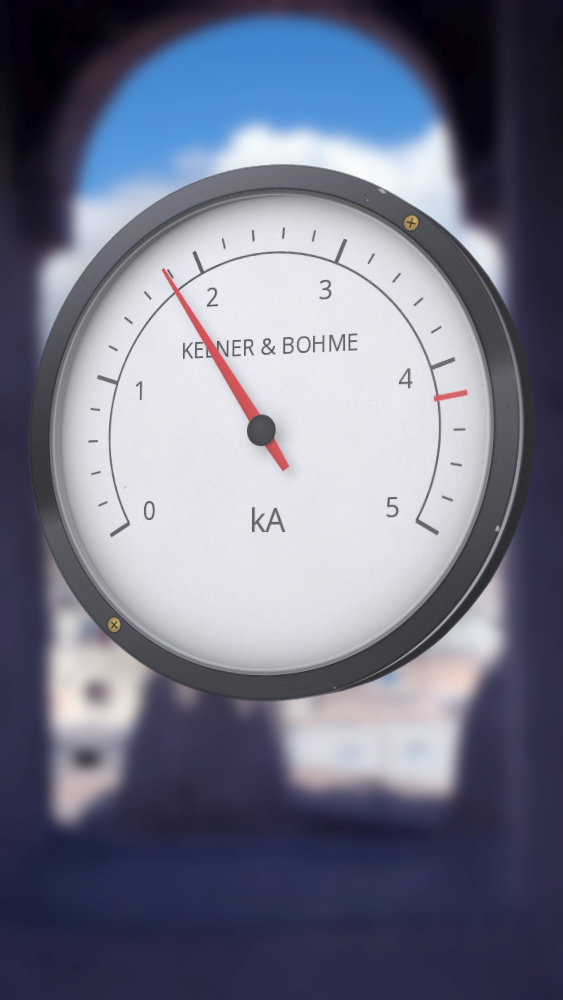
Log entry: **1.8** kA
